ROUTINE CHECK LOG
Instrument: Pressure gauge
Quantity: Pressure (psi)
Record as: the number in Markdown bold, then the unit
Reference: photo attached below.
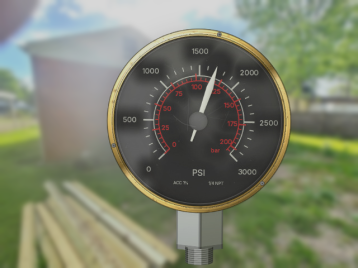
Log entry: **1700** psi
